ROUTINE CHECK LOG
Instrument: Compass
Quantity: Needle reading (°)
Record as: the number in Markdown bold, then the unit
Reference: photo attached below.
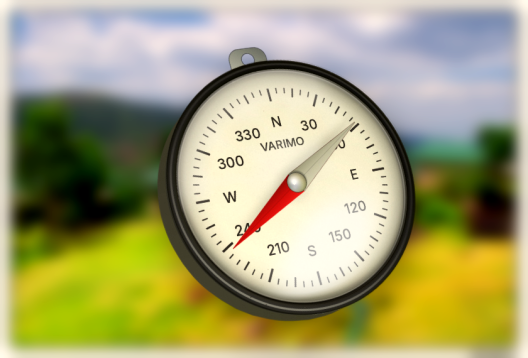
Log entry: **237.5** °
